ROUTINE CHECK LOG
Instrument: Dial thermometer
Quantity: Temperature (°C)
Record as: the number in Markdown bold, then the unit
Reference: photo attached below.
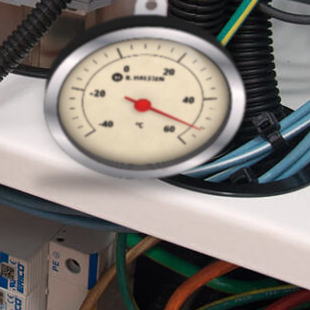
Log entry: **52** °C
